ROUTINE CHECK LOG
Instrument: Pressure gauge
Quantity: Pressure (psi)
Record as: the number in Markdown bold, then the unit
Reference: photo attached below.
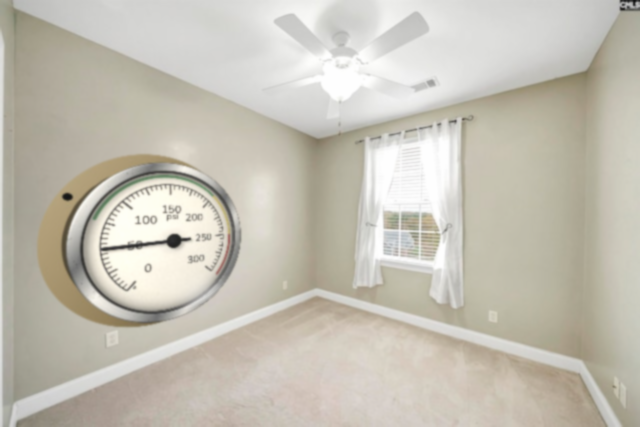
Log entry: **50** psi
